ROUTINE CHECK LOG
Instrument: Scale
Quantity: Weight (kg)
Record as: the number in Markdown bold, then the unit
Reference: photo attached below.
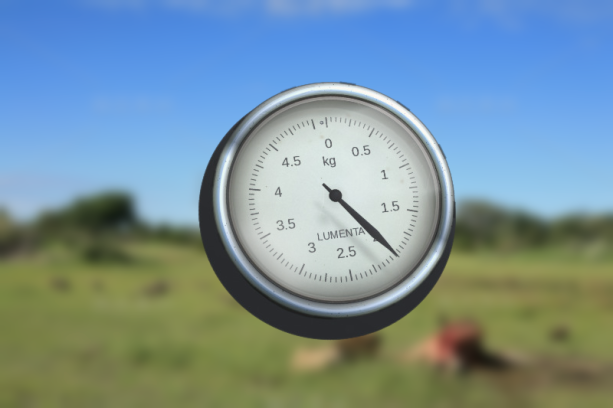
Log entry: **2** kg
